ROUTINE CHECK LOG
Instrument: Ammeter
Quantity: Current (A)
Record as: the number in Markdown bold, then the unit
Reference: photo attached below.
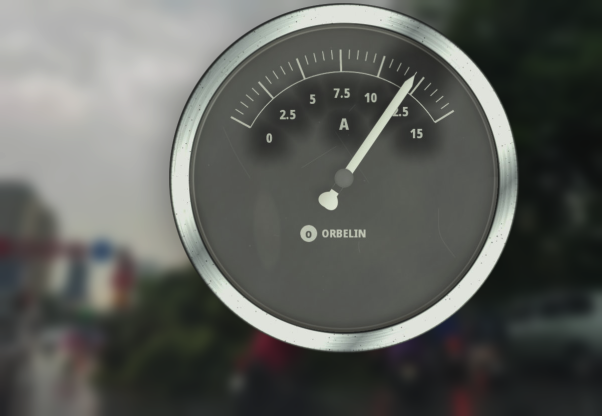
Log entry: **12** A
